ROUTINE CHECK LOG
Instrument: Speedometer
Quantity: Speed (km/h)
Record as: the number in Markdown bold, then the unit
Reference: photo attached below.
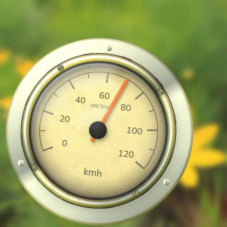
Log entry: **70** km/h
